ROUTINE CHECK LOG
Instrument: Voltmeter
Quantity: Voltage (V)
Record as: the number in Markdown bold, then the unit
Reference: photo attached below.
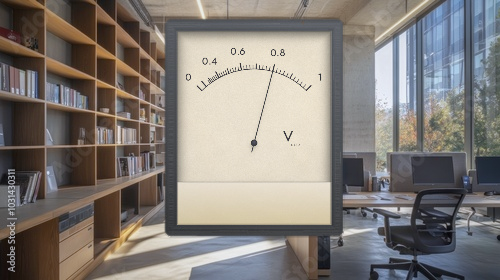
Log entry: **0.8** V
